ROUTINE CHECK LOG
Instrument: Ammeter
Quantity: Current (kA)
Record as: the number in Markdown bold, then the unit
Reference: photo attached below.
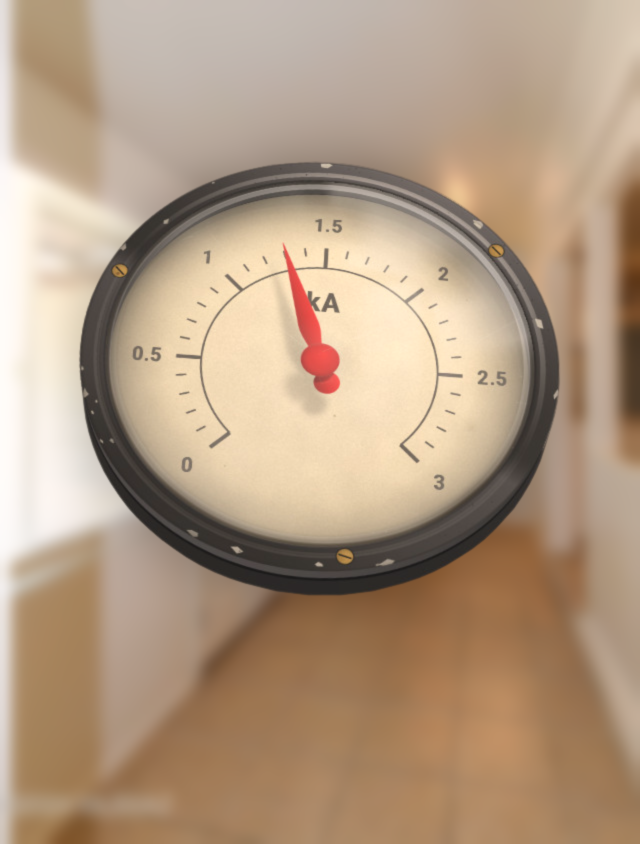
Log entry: **1.3** kA
